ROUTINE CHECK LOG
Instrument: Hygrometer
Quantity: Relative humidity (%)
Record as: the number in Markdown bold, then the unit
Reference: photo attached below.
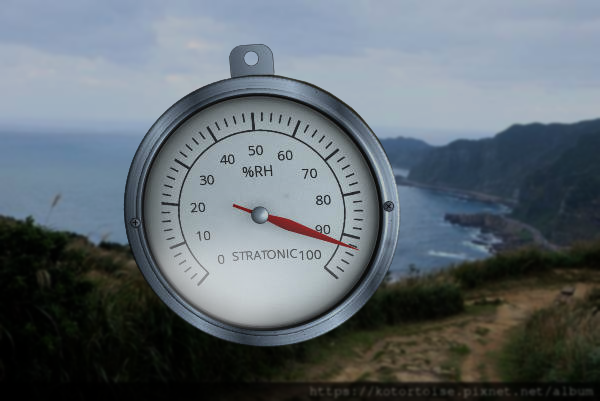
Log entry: **92** %
